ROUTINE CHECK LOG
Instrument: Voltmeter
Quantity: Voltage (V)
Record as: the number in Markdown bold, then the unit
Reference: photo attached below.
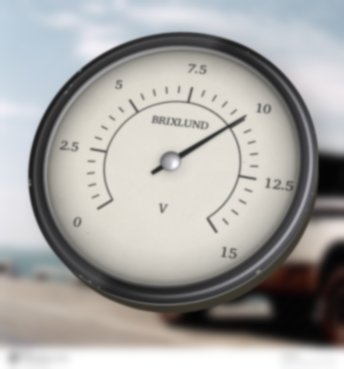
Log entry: **10** V
